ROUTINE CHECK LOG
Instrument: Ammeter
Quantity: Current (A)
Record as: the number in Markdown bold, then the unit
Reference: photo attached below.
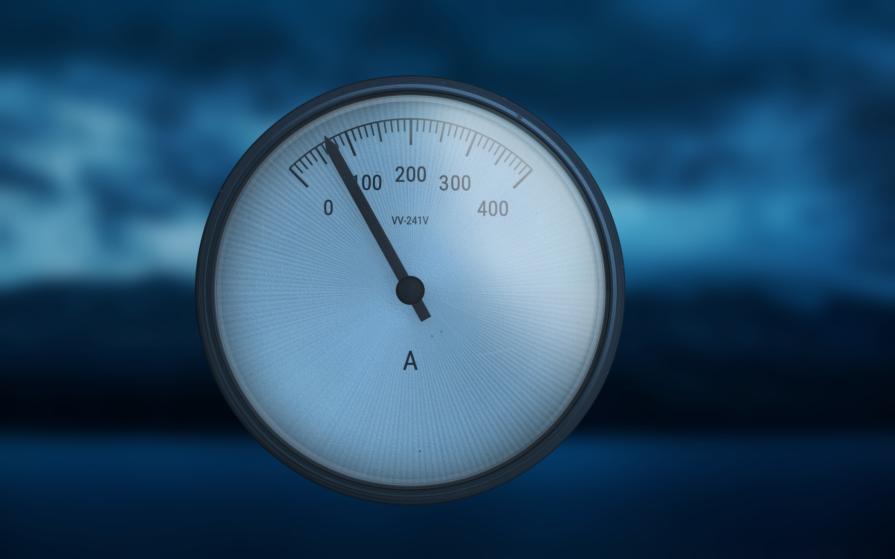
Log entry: **70** A
